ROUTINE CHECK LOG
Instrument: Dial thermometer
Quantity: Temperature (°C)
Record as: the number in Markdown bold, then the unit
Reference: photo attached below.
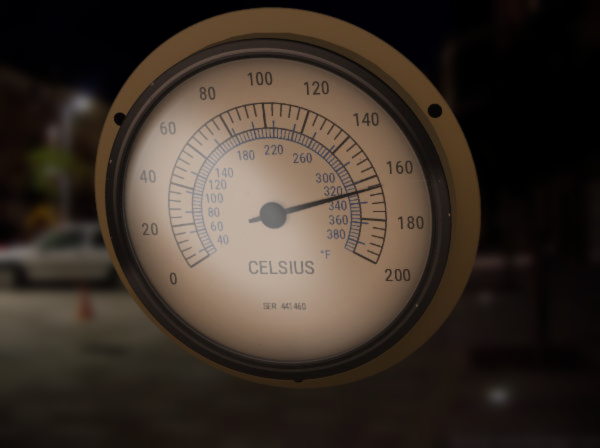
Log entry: **164** °C
